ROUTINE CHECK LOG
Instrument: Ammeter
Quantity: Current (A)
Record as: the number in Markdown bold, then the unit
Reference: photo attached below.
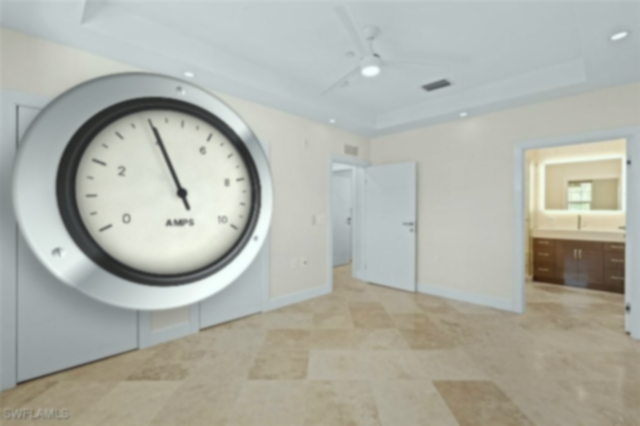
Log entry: **4** A
